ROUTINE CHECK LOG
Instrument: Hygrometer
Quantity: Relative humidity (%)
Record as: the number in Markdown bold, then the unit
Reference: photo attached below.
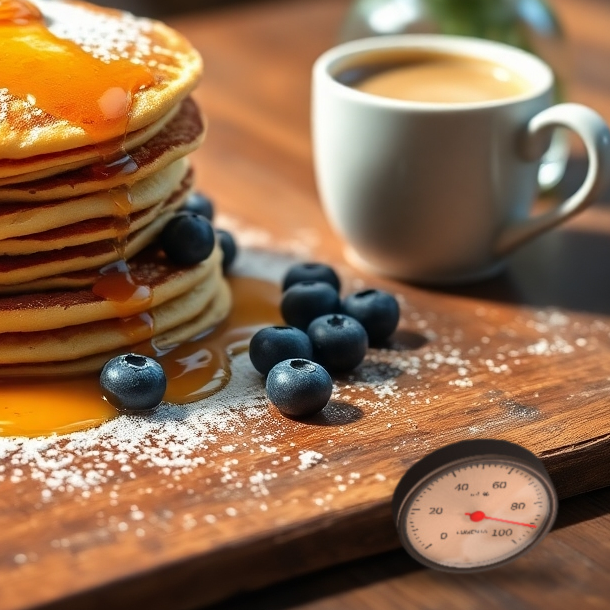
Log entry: **90** %
